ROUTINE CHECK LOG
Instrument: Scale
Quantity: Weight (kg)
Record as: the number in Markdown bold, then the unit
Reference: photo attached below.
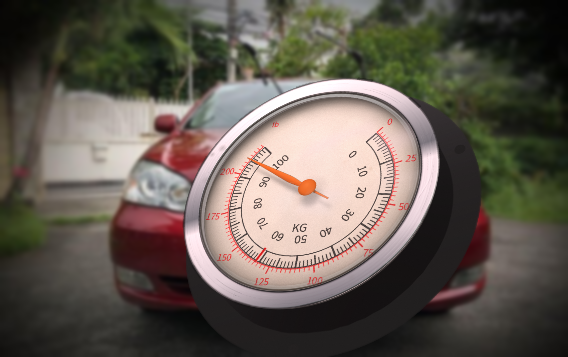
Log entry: **95** kg
